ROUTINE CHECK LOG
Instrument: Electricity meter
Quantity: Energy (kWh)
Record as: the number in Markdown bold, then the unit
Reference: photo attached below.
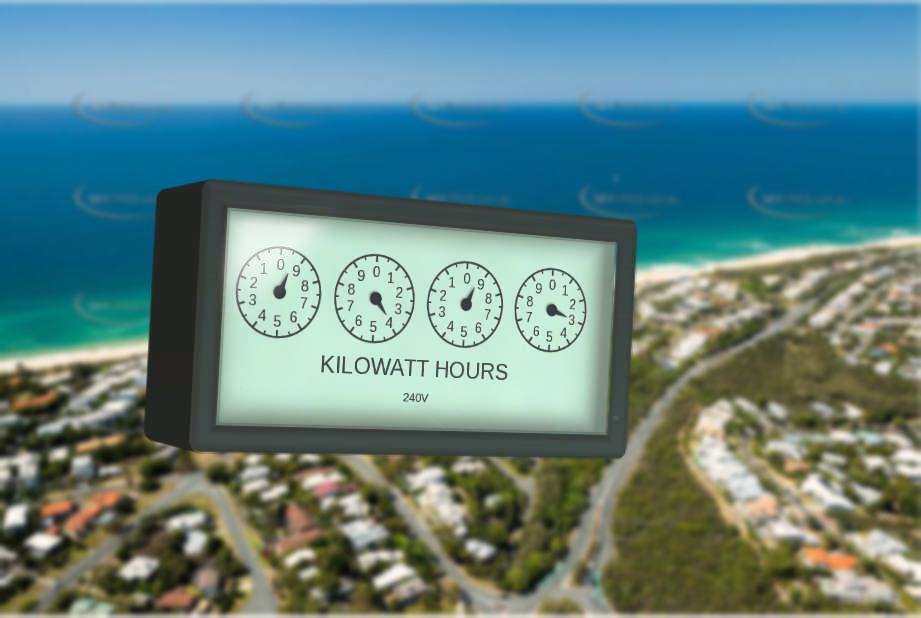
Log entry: **9393** kWh
